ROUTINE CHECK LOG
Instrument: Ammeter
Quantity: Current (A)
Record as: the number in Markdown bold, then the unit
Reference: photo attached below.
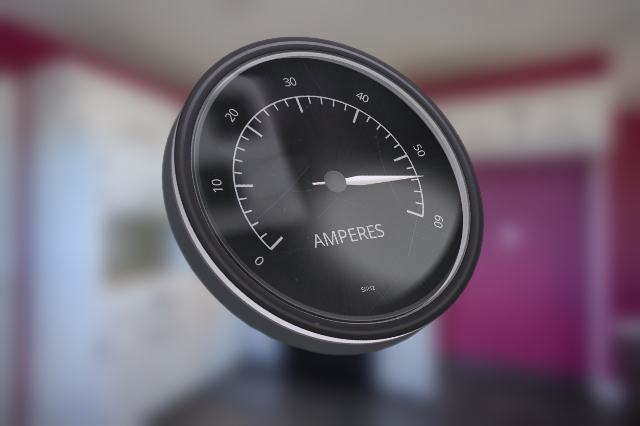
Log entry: **54** A
